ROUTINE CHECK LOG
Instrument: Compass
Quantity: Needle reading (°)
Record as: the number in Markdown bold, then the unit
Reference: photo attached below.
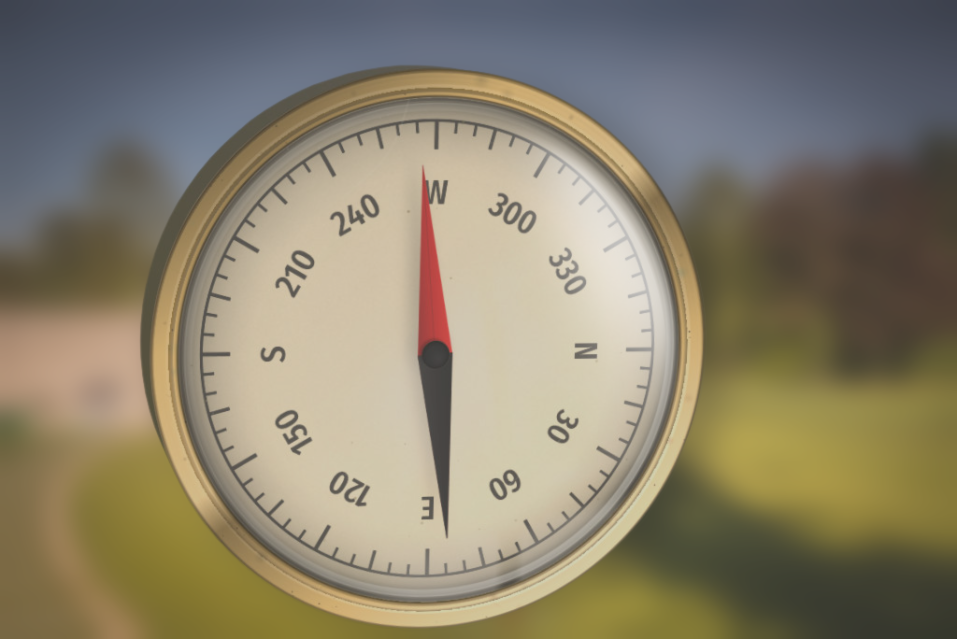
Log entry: **265** °
